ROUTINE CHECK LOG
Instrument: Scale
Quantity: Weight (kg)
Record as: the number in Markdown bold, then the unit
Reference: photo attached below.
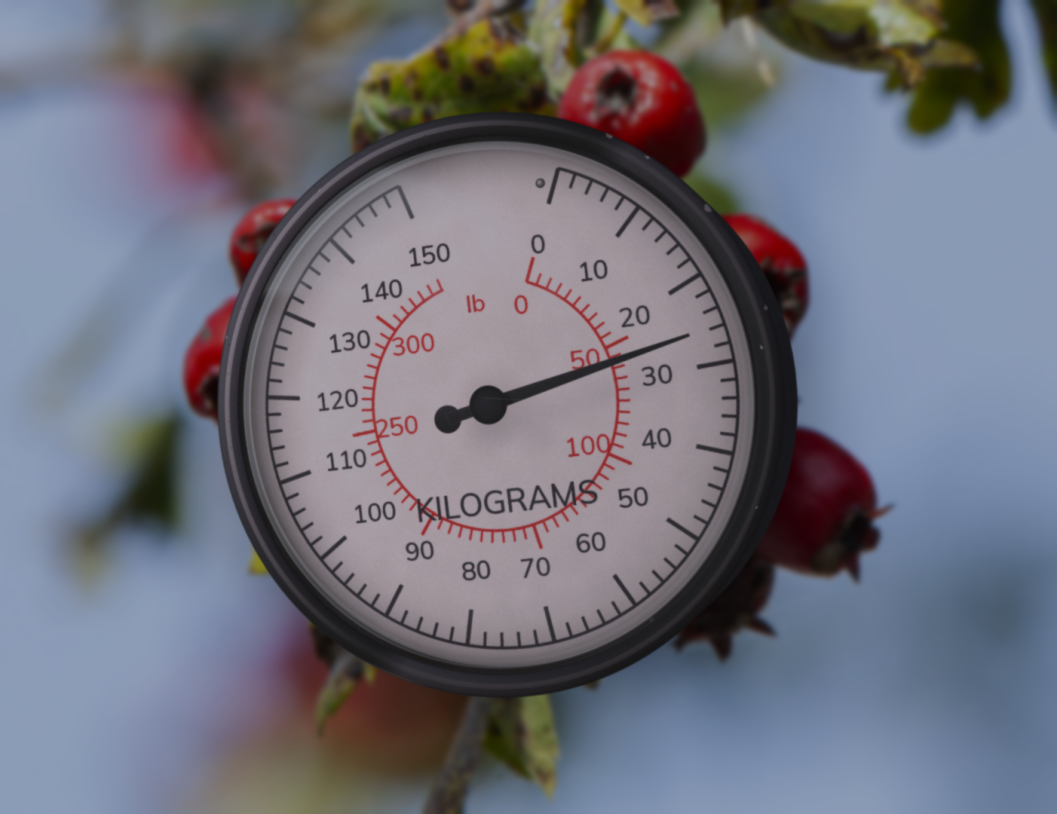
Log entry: **26** kg
